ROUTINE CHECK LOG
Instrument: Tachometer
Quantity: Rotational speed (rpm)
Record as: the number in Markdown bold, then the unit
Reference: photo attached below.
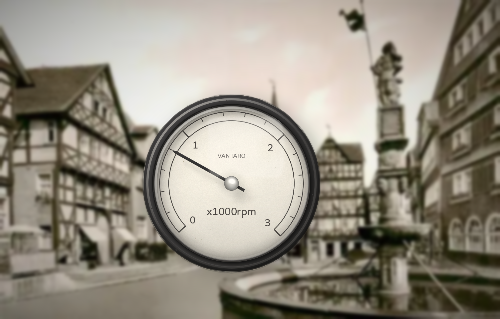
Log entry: **800** rpm
